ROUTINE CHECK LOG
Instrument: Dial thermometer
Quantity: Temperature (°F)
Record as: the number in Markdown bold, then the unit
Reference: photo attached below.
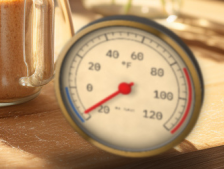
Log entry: **-16** °F
